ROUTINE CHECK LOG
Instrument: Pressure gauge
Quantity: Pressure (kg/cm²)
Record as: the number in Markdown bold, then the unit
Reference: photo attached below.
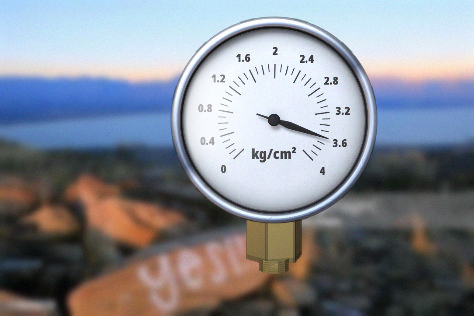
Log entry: **3.6** kg/cm²
